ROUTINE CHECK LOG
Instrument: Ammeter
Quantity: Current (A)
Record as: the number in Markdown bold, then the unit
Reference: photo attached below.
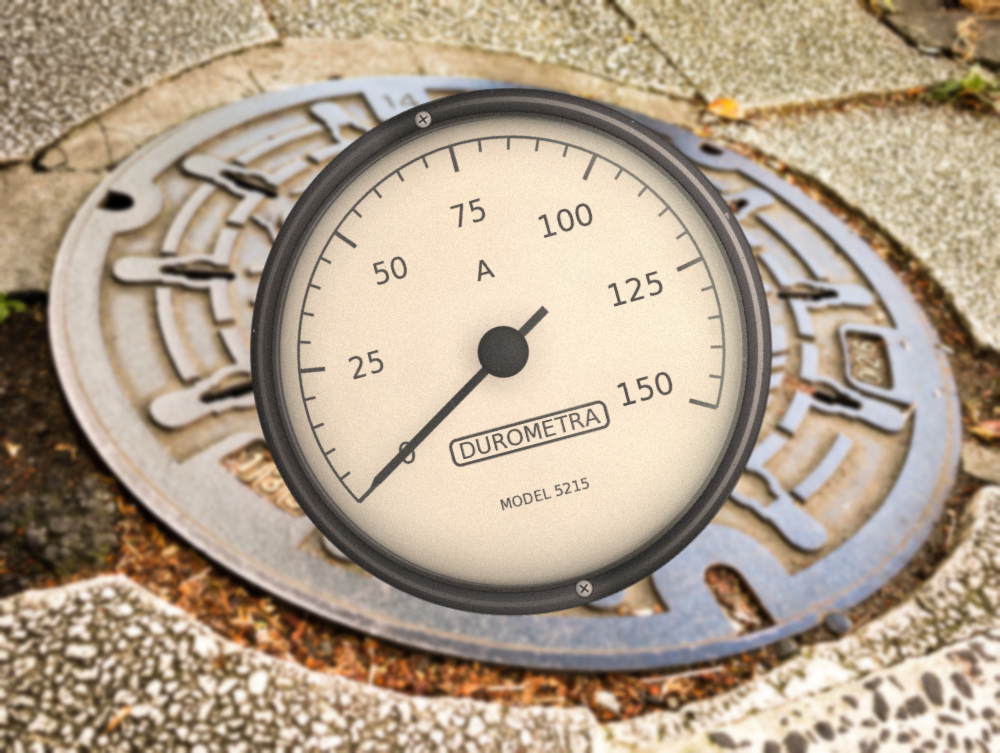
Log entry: **0** A
